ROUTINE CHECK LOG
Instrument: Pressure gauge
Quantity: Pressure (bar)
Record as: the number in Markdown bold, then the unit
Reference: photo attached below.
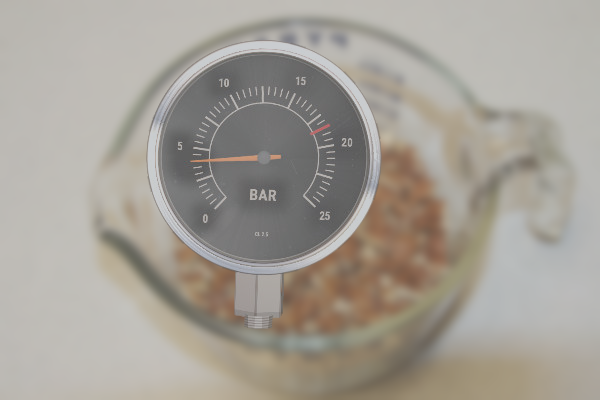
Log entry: **4** bar
